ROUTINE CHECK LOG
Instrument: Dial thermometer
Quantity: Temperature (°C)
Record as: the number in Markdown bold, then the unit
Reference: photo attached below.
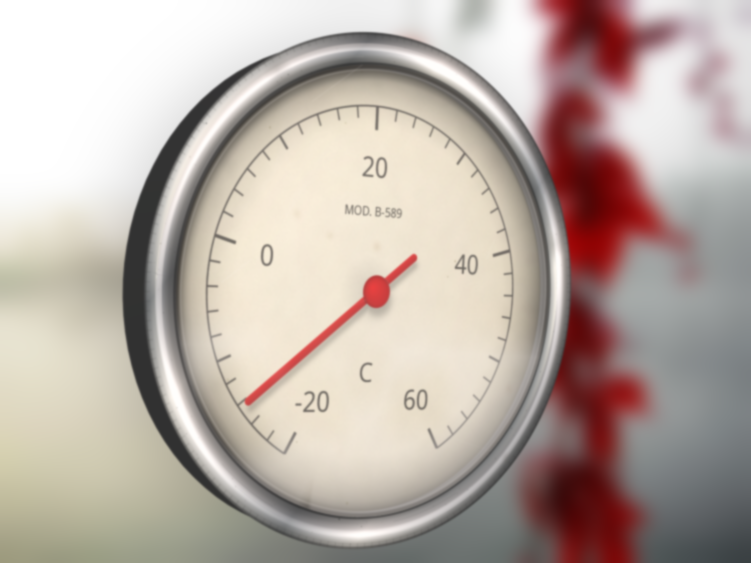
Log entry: **-14** °C
